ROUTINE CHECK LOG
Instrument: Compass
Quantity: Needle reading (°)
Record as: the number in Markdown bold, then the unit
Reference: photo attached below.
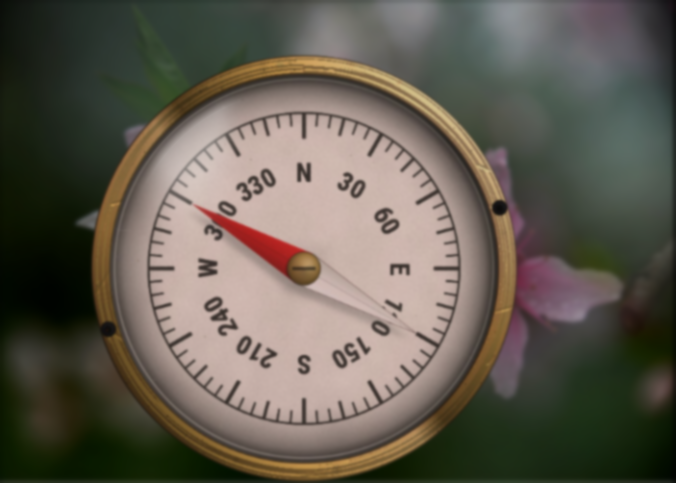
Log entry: **300** °
